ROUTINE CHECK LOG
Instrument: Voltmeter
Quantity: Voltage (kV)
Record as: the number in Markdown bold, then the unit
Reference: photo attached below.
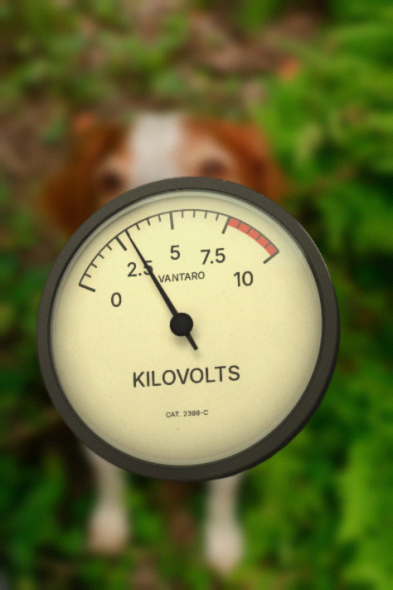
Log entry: **3** kV
